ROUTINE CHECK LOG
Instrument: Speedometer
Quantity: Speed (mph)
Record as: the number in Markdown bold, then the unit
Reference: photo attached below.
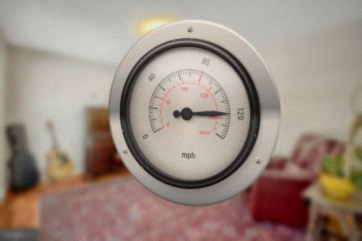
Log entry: **120** mph
